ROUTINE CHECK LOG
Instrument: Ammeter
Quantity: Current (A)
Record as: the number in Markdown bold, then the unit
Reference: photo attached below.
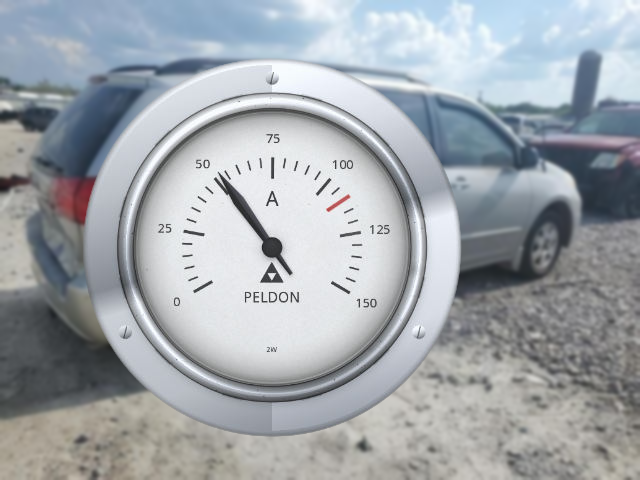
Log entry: **52.5** A
